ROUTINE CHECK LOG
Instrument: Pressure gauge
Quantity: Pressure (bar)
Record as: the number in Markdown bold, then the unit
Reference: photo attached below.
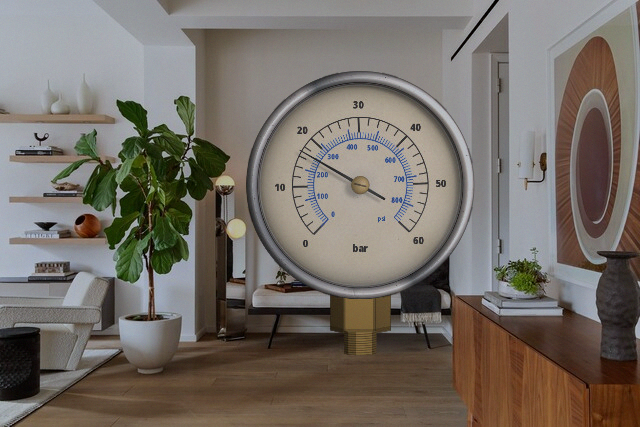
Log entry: **17** bar
